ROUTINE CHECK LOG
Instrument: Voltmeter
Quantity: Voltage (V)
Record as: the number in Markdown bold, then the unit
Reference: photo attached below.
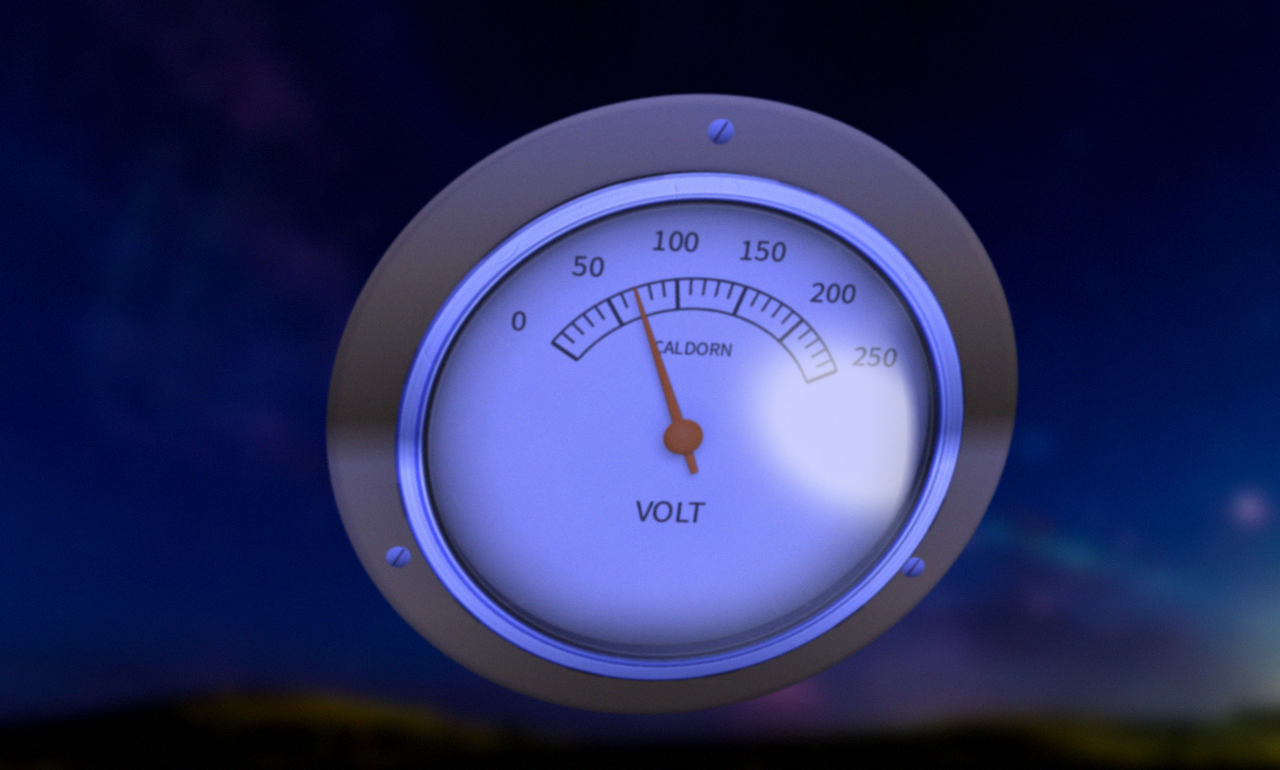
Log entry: **70** V
